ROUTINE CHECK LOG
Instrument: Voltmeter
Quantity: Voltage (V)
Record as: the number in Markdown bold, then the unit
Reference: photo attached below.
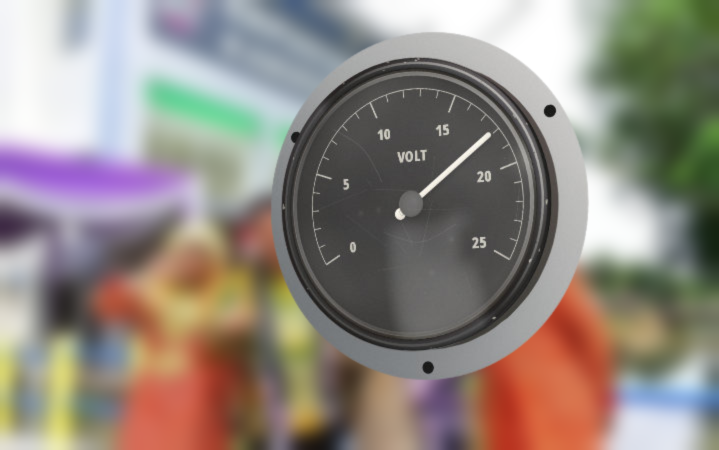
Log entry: **18** V
